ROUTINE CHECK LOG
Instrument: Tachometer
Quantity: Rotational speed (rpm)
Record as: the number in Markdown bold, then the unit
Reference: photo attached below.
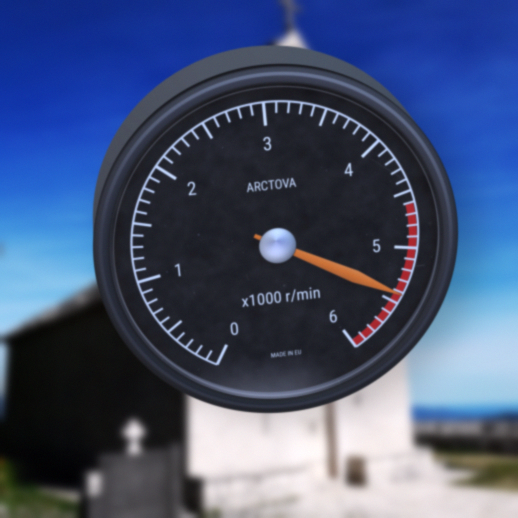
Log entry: **5400** rpm
